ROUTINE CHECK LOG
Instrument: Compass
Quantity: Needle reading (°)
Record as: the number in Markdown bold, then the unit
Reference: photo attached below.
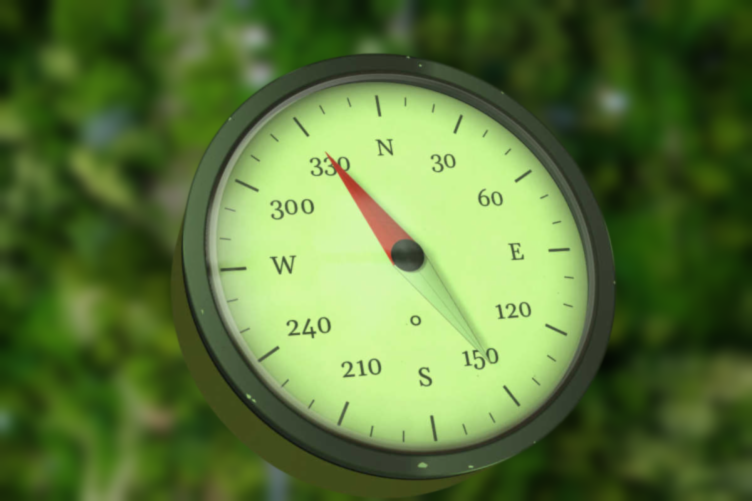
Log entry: **330** °
